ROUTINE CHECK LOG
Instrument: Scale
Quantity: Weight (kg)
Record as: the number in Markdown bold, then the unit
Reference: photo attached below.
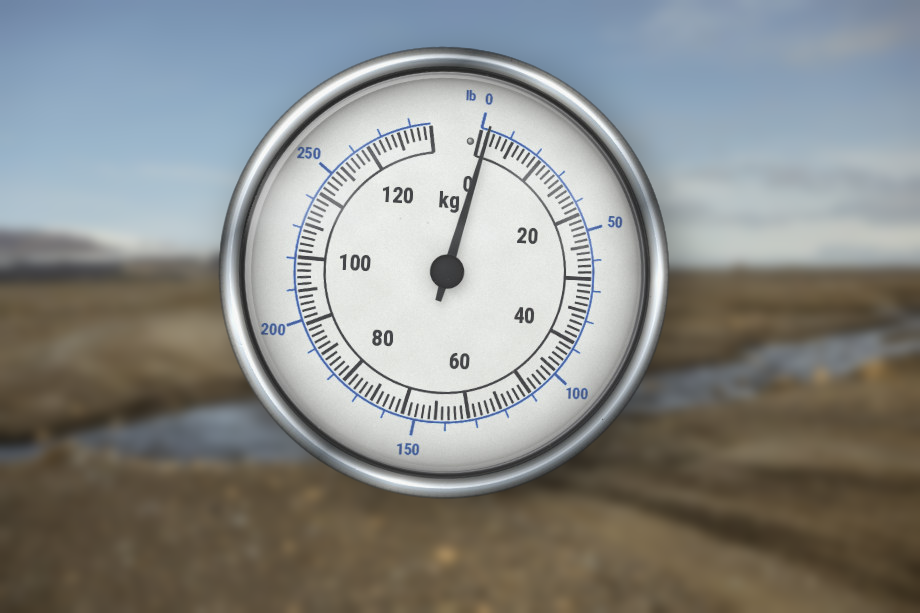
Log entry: **1** kg
